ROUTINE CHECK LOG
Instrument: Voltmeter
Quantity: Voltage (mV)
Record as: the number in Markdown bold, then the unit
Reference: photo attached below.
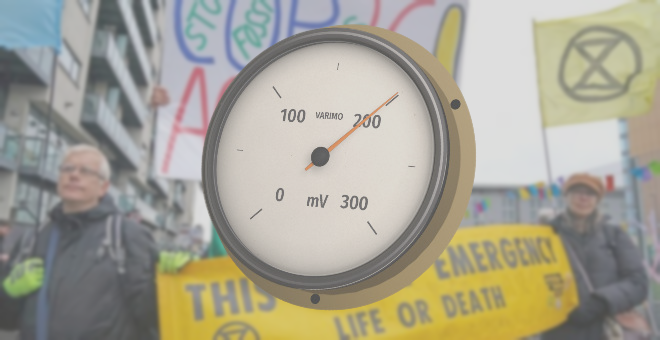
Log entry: **200** mV
